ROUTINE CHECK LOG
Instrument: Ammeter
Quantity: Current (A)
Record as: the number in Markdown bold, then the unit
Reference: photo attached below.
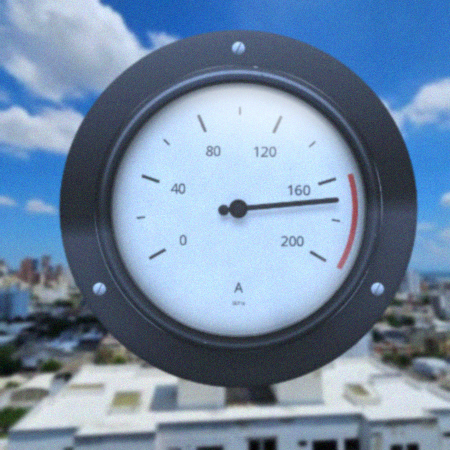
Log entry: **170** A
